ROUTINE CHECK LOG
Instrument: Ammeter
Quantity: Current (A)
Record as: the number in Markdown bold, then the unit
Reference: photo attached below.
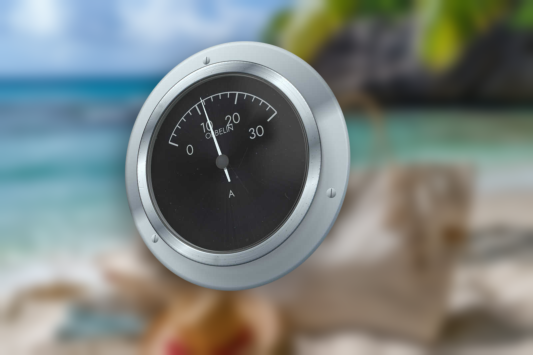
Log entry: **12** A
